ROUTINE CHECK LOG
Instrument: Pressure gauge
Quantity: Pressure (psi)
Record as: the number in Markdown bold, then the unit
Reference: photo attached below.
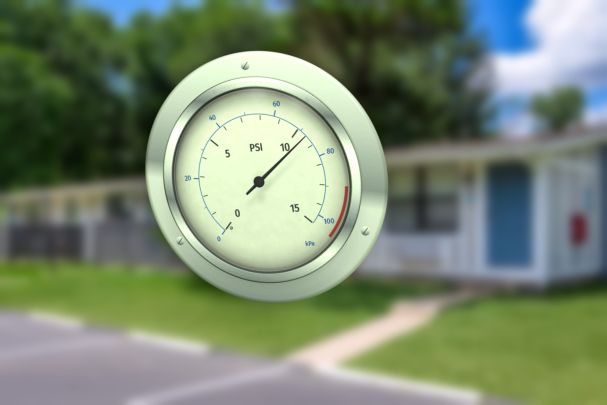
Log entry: **10.5** psi
